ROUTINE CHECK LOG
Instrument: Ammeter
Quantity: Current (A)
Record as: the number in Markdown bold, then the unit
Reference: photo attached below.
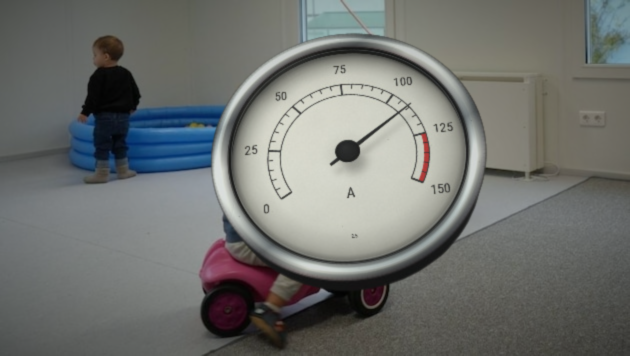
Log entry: **110** A
